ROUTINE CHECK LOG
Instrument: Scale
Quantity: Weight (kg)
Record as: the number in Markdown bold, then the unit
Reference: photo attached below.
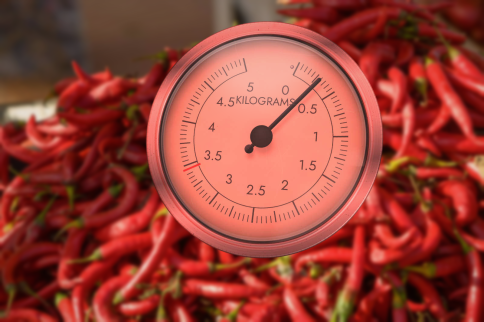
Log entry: **0.3** kg
